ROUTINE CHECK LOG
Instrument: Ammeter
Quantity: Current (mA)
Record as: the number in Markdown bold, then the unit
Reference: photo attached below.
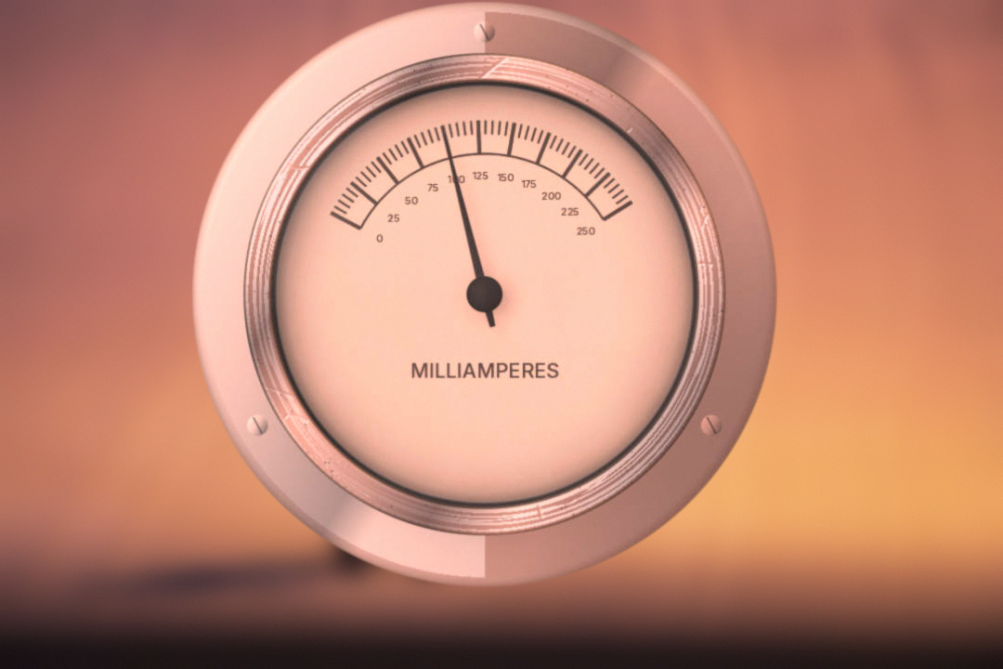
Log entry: **100** mA
